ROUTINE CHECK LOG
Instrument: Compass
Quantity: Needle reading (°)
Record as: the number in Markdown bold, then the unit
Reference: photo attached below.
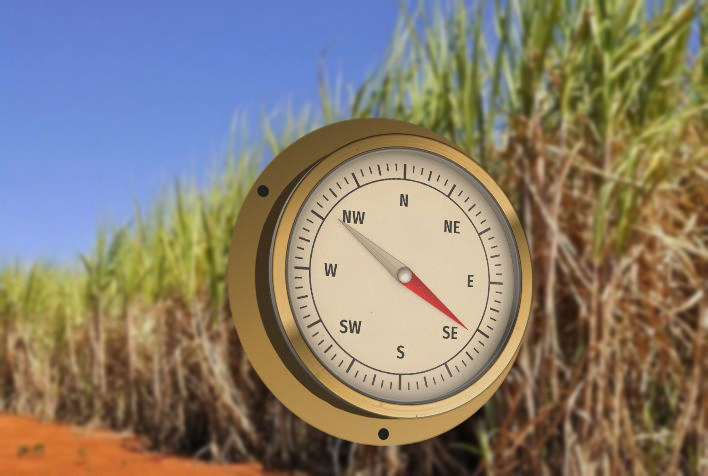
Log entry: **125** °
